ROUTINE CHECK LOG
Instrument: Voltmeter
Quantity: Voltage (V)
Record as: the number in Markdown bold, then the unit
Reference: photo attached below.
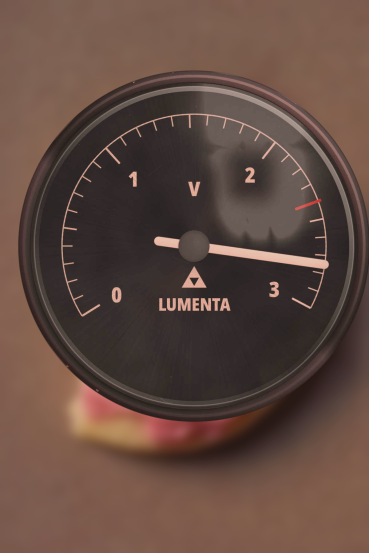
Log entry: **2.75** V
